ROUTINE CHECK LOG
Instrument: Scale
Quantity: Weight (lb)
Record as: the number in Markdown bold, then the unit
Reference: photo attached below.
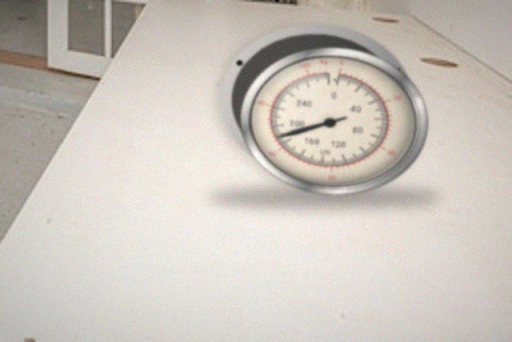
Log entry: **190** lb
